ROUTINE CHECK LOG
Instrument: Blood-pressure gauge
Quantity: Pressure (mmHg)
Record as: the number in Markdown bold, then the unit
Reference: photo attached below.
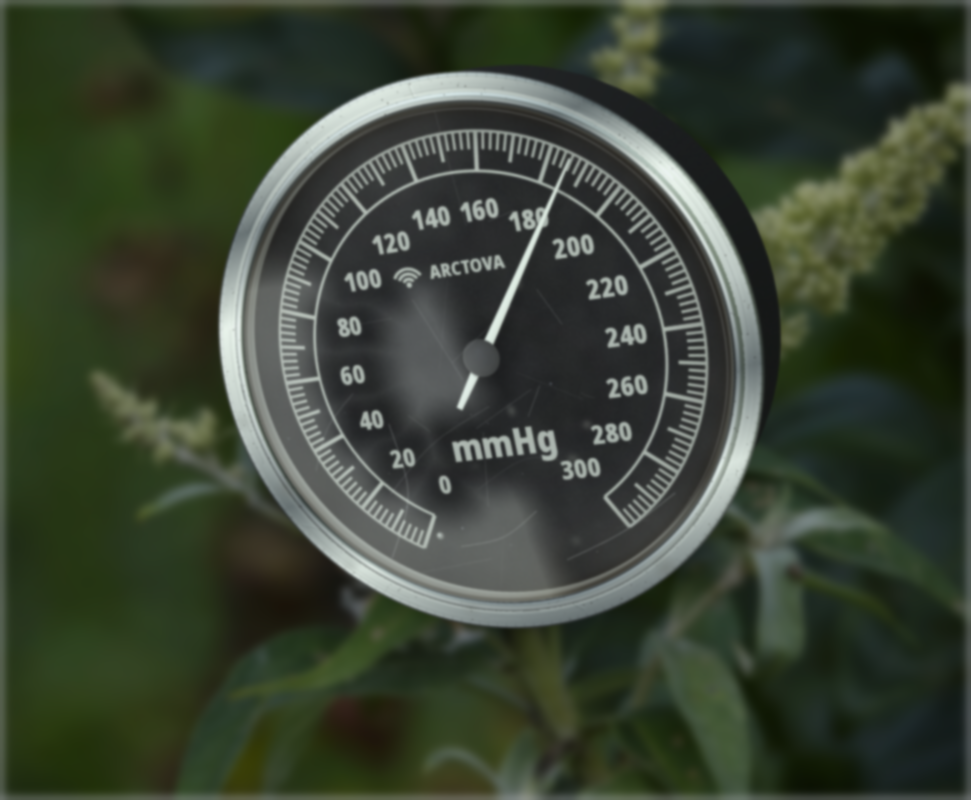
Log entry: **186** mmHg
